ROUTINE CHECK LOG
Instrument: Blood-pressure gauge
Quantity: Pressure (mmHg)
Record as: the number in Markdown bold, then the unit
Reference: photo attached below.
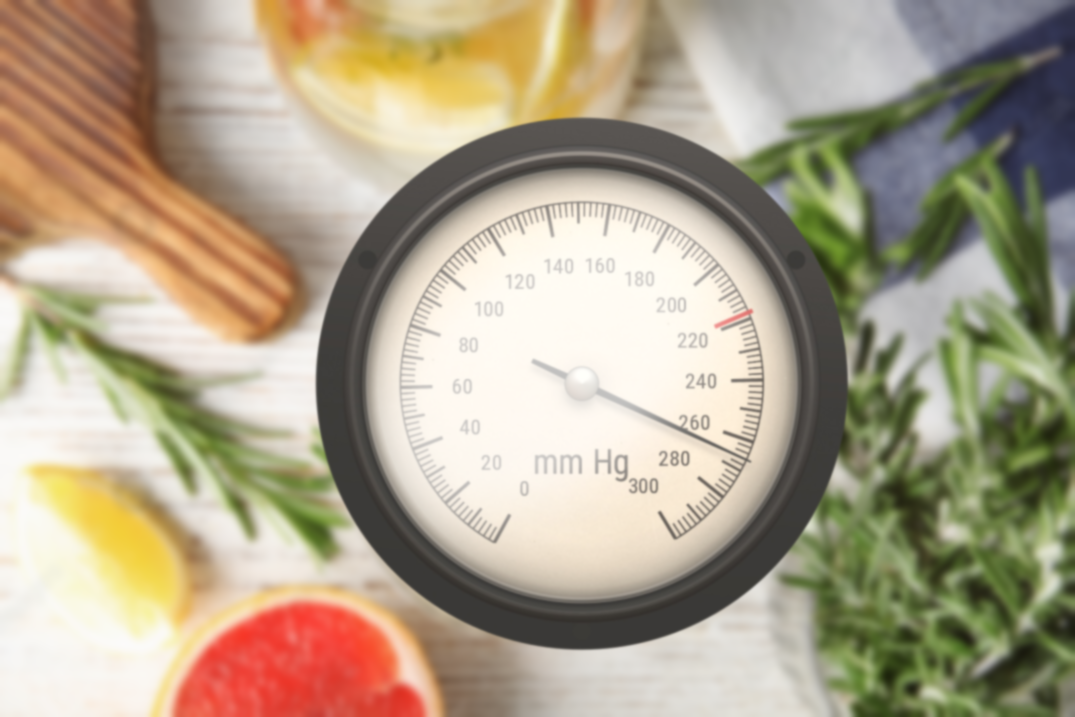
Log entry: **266** mmHg
